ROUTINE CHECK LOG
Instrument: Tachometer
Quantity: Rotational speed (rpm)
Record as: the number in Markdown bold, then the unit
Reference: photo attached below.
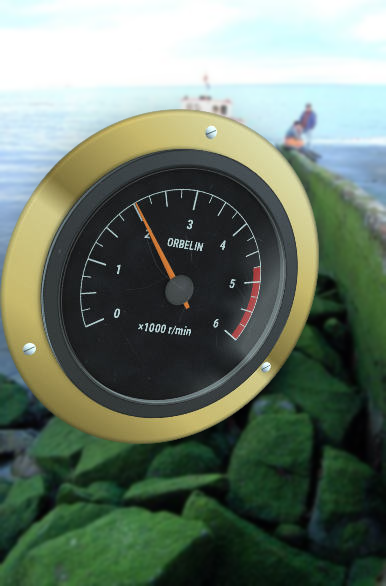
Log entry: **2000** rpm
